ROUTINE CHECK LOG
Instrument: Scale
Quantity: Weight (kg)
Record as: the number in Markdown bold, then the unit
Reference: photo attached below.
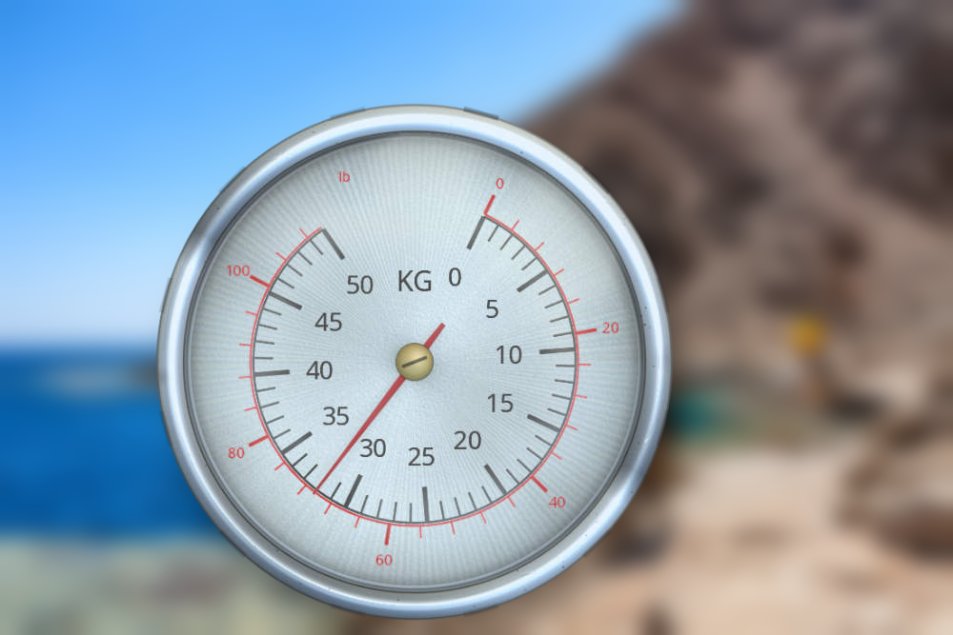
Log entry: **32** kg
